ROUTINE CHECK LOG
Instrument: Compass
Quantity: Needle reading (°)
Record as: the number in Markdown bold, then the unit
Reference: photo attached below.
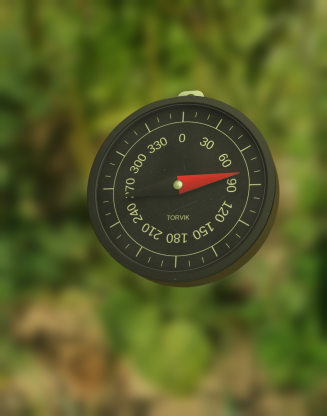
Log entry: **80** °
